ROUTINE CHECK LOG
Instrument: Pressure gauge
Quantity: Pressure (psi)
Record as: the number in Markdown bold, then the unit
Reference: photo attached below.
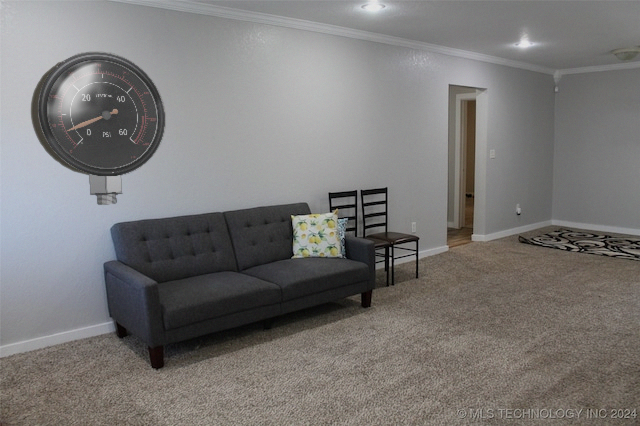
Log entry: **5** psi
